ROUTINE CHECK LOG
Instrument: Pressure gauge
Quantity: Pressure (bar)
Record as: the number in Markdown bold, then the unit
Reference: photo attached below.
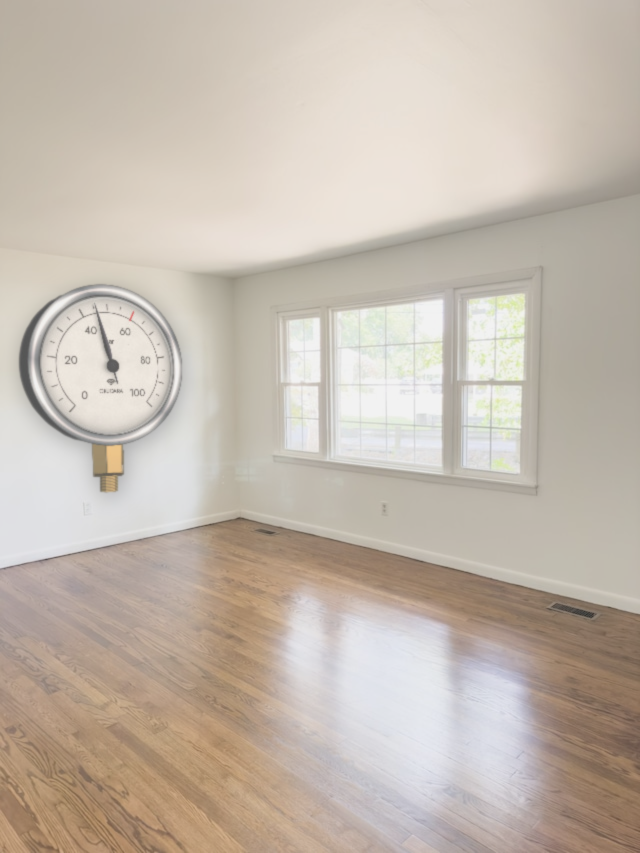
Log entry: **45** bar
